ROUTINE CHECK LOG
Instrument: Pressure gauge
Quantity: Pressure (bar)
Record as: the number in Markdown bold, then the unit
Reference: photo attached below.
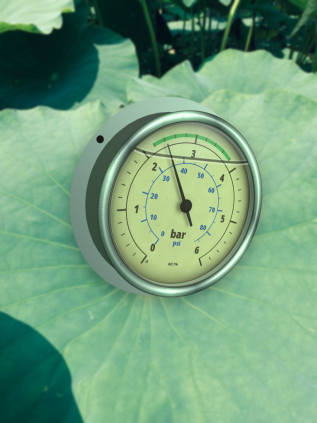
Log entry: **2.4** bar
